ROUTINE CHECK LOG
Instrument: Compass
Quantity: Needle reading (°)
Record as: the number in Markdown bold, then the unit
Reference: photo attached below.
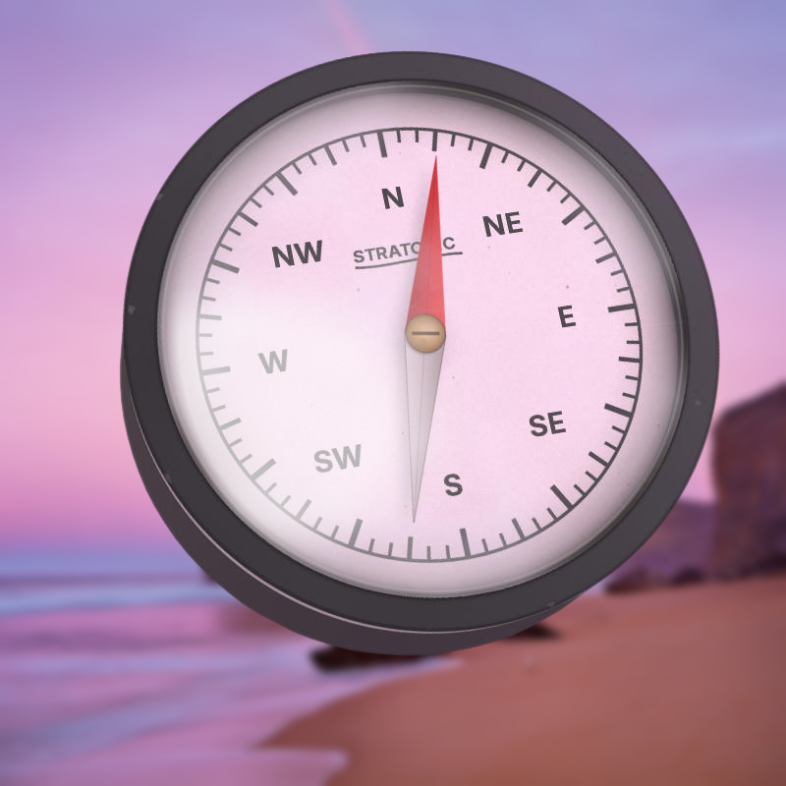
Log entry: **15** °
